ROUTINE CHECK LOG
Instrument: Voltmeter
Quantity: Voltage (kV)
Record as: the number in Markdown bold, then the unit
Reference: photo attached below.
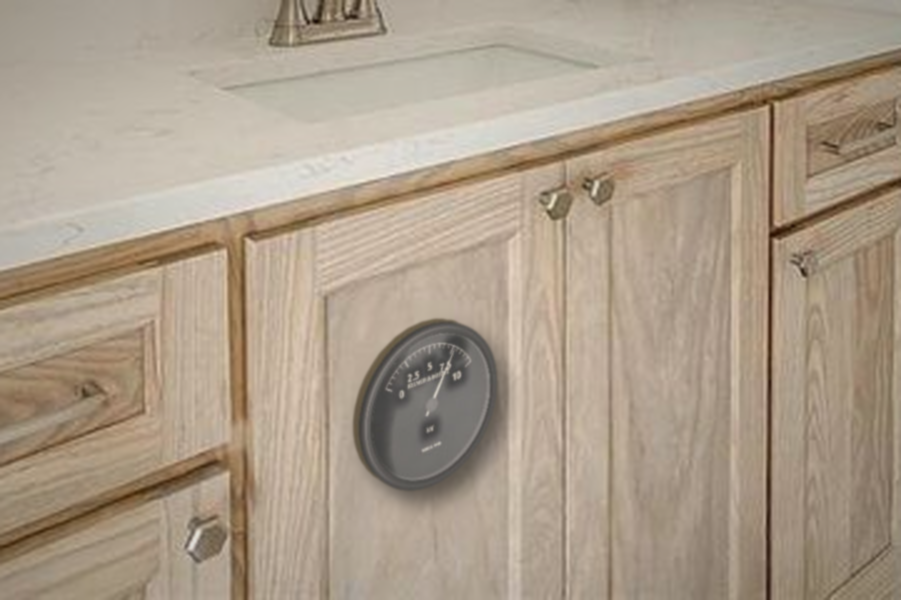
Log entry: **7.5** kV
